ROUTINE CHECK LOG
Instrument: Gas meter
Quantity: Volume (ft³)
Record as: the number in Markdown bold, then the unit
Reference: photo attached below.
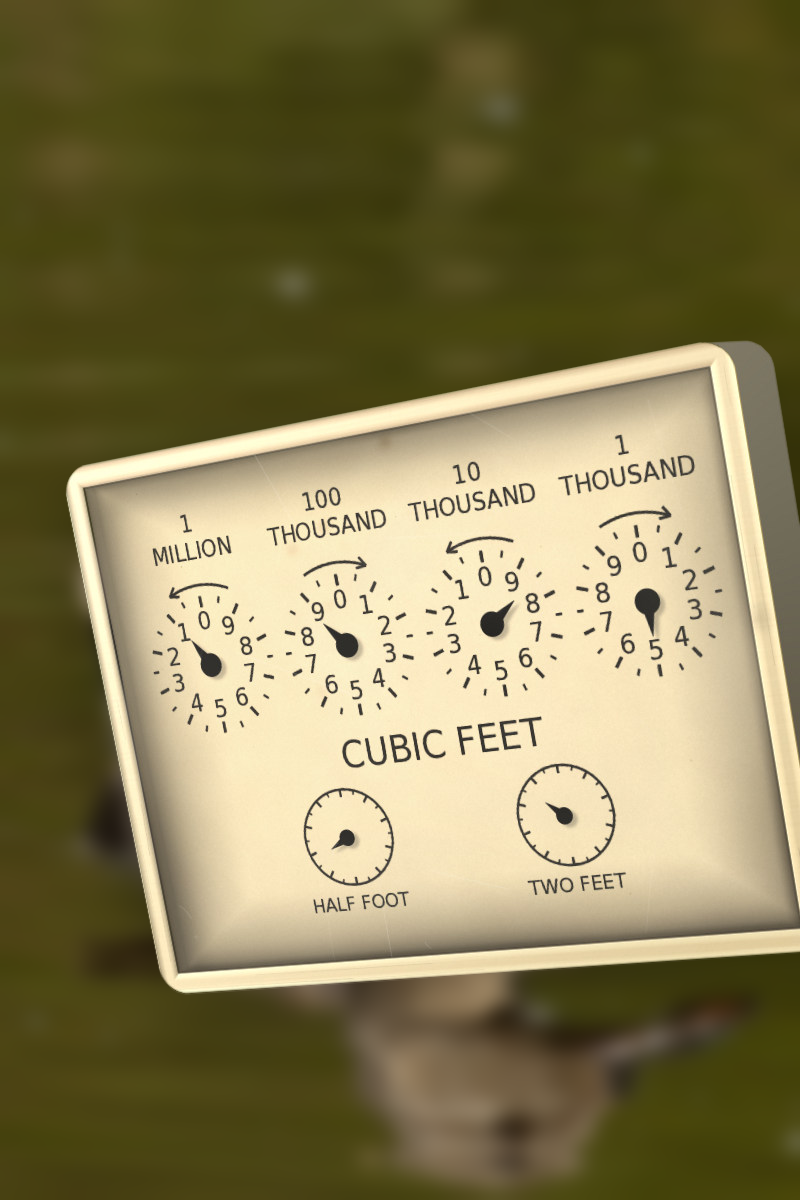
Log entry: **88500** ft³
